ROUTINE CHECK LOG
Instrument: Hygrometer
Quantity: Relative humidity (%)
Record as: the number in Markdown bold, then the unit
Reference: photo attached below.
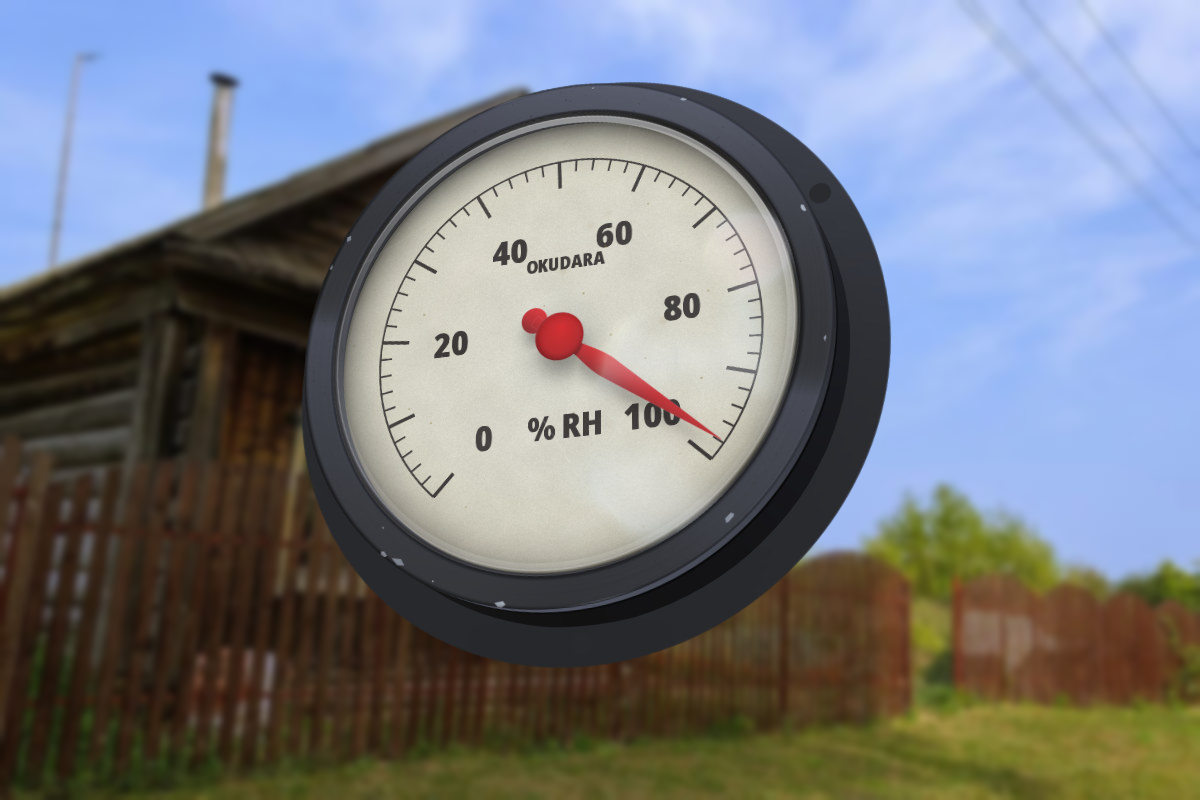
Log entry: **98** %
